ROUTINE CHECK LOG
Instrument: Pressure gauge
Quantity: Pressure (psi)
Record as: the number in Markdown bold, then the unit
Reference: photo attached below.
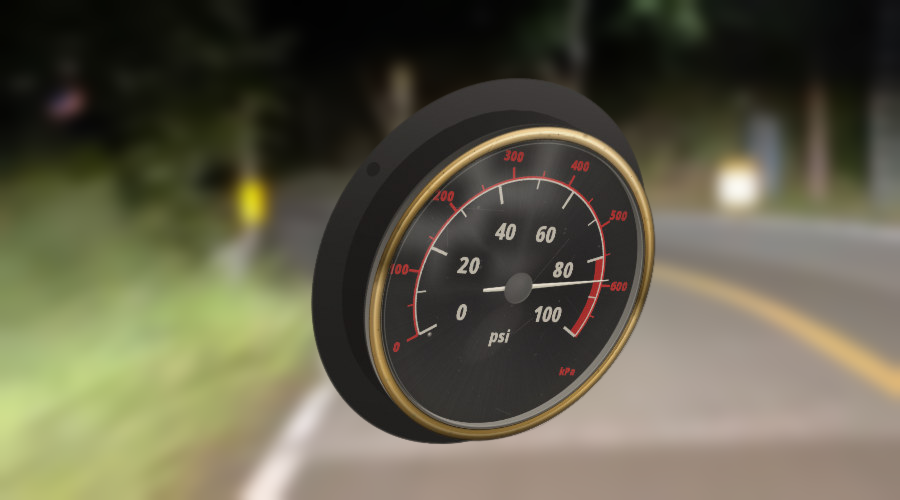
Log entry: **85** psi
